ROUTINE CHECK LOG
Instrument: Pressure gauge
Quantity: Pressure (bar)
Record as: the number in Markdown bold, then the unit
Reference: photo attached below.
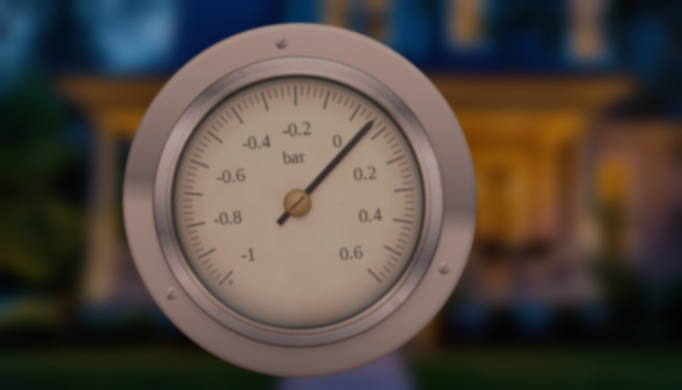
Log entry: **0.06** bar
